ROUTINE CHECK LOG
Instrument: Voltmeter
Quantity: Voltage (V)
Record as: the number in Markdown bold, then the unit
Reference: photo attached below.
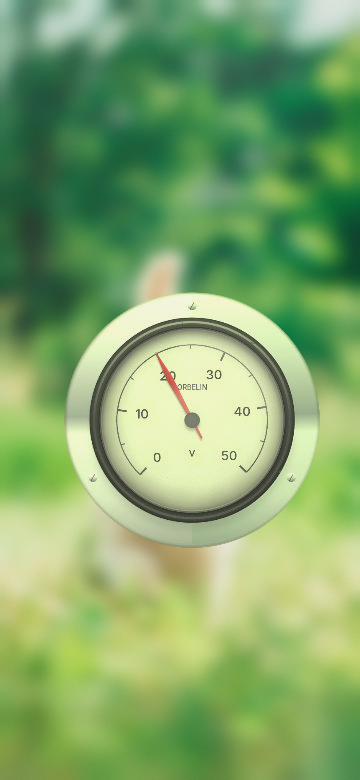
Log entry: **20** V
